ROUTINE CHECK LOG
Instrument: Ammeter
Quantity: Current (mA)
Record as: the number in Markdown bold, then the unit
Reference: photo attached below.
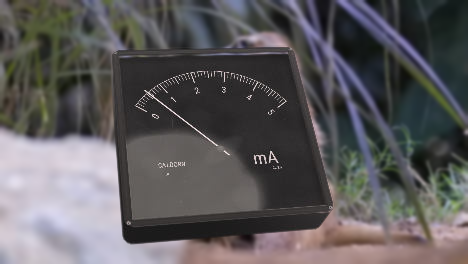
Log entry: **0.5** mA
